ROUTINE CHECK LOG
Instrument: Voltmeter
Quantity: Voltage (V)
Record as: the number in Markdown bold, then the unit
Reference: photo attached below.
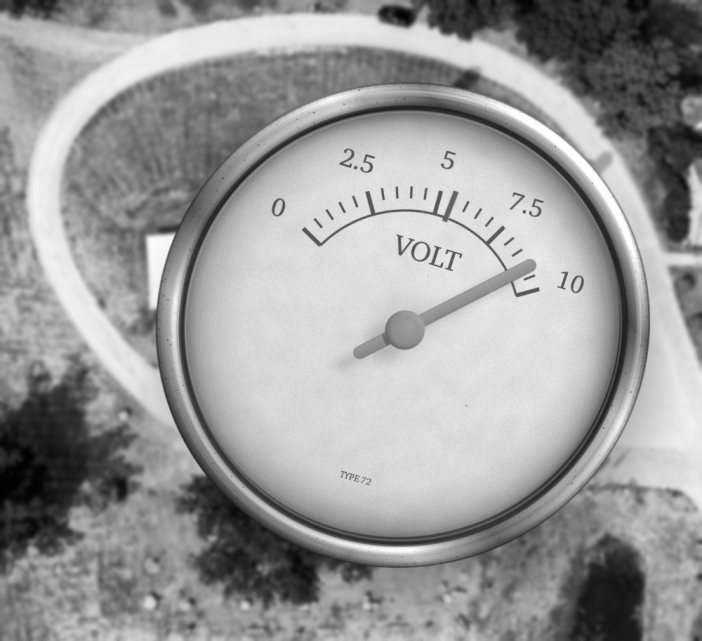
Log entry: **9** V
